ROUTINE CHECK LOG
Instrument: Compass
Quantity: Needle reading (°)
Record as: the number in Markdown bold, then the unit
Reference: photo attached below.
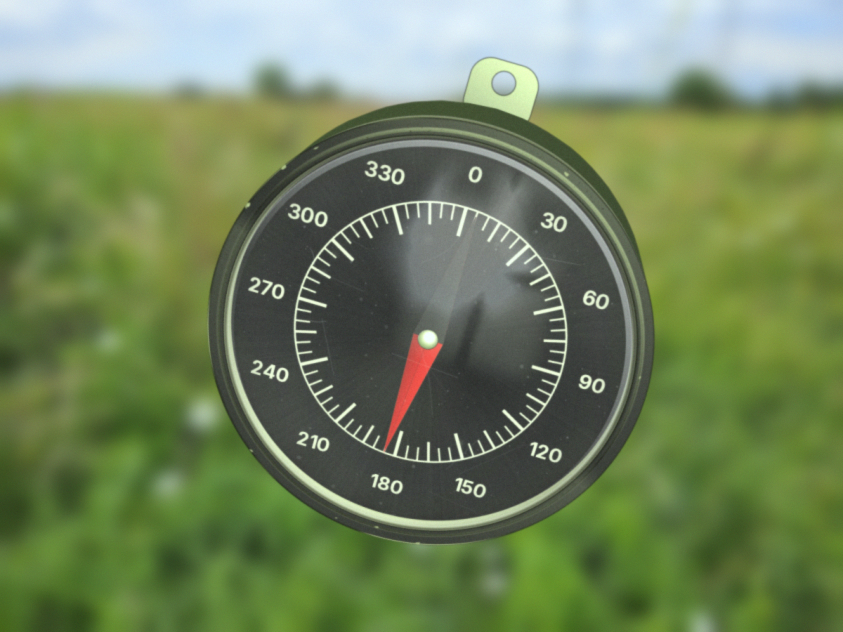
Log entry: **185** °
